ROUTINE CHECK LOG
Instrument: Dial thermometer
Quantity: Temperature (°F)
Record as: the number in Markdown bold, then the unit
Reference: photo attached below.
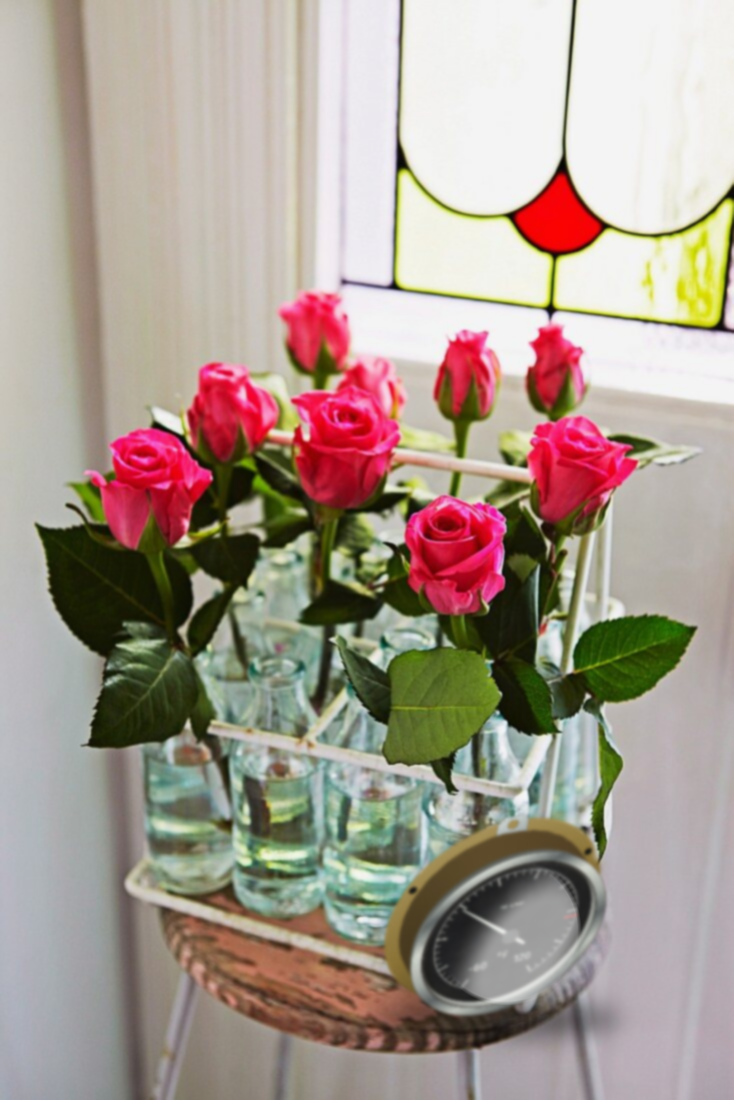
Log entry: **0** °F
